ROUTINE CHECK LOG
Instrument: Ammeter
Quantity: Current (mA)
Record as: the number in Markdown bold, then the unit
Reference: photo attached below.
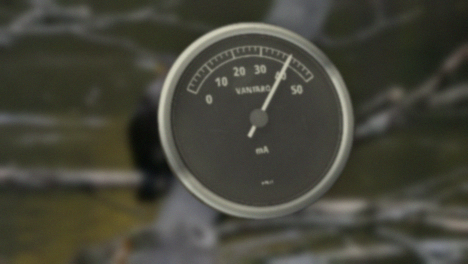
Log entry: **40** mA
